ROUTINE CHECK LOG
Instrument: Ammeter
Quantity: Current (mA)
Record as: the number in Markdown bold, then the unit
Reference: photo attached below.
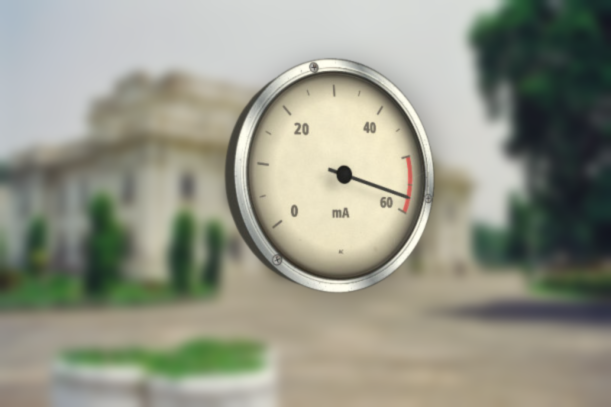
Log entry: **57.5** mA
